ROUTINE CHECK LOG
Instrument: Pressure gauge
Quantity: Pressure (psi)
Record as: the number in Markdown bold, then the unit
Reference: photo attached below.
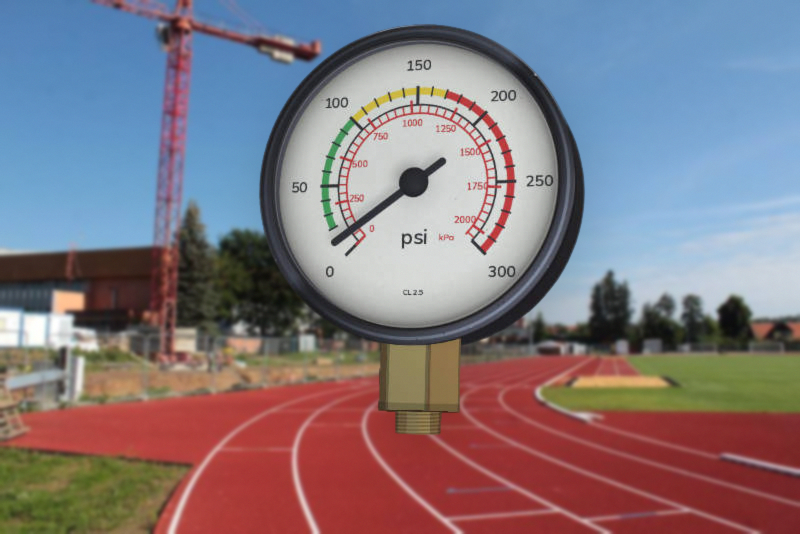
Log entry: **10** psi
